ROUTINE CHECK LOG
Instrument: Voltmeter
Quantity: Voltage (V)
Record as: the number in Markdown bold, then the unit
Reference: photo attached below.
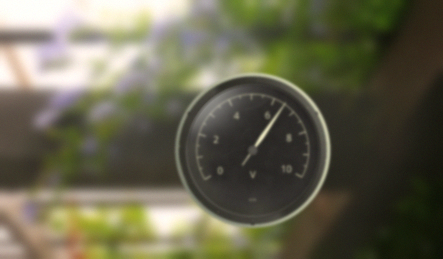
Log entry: **6.5** V
